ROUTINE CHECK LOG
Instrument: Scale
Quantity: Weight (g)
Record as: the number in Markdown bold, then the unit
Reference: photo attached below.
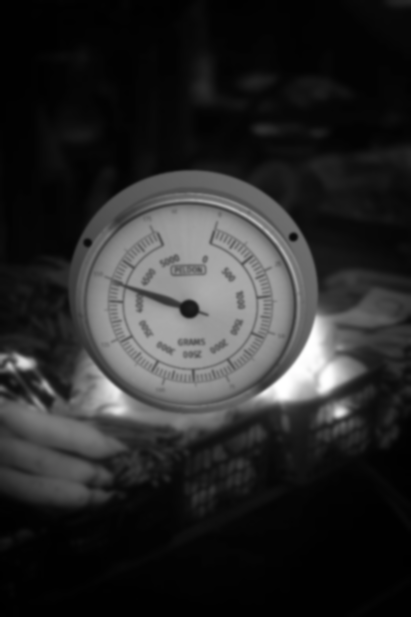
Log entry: **4250** g
